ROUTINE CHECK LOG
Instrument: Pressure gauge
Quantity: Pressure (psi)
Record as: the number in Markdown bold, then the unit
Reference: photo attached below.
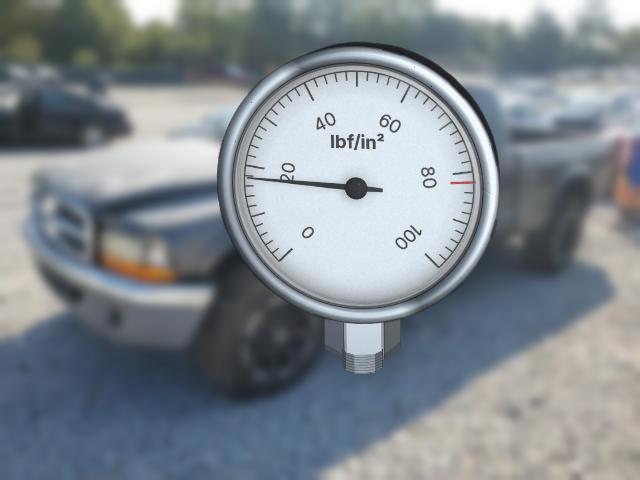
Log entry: **18** psi
